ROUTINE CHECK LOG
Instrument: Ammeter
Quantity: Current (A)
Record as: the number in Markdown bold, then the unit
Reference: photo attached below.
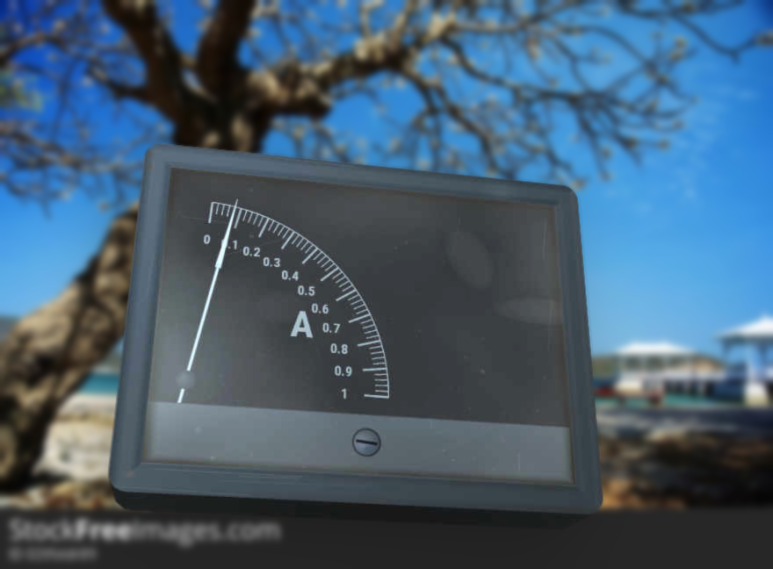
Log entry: **0.08** A
